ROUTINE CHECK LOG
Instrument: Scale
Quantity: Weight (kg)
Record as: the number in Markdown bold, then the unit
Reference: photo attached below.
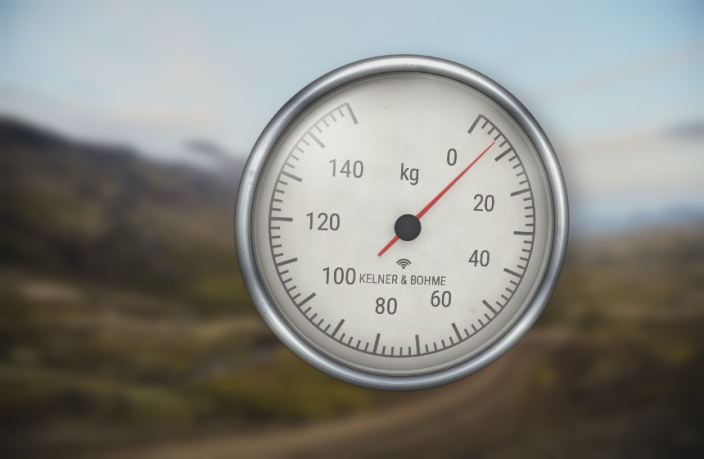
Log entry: **6** kg
